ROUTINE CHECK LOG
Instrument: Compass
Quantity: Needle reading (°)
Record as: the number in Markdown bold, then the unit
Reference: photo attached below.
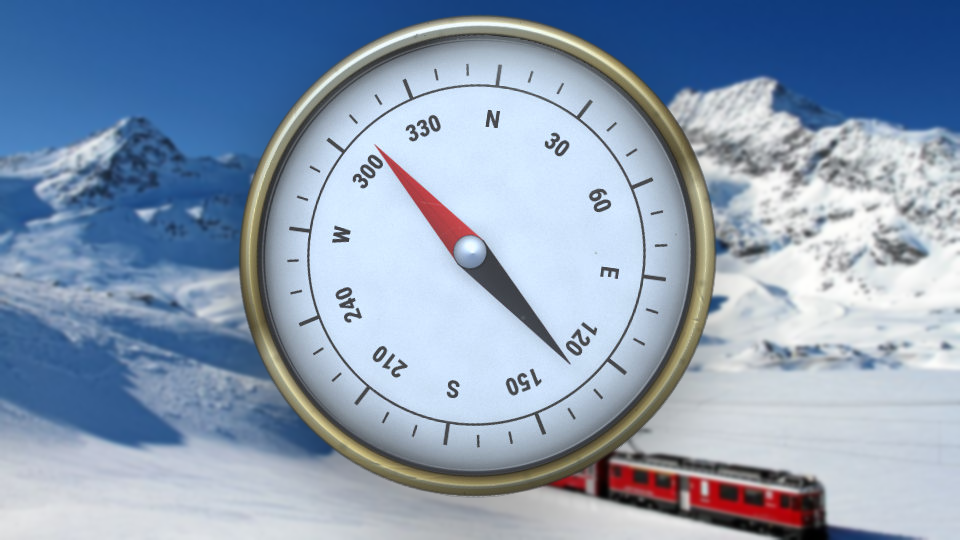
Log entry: **310** °
